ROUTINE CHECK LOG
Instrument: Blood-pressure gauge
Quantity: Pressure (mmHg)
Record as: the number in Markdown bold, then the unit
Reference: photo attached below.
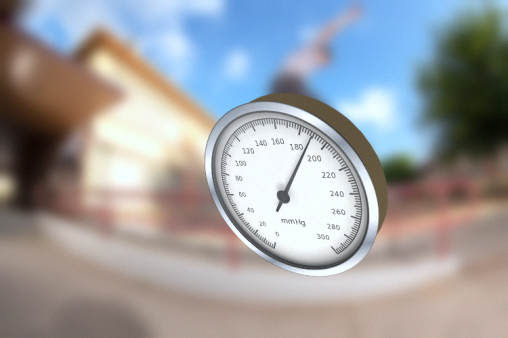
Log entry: **190** mmHg
